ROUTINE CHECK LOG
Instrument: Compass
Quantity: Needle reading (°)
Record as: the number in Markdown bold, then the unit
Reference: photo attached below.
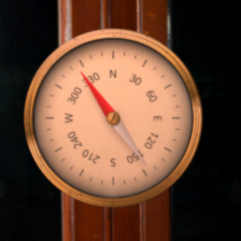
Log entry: **325** °
